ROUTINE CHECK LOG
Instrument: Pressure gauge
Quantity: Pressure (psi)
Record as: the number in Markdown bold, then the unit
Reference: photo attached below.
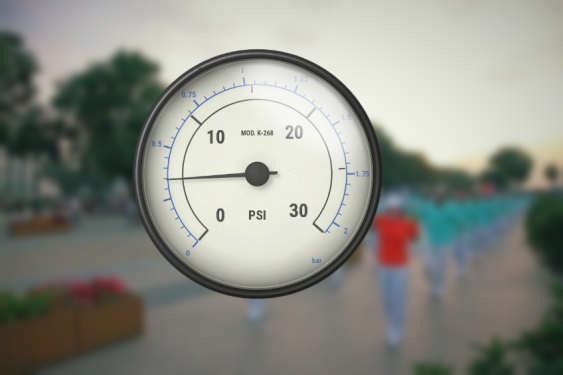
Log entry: **5** psi
